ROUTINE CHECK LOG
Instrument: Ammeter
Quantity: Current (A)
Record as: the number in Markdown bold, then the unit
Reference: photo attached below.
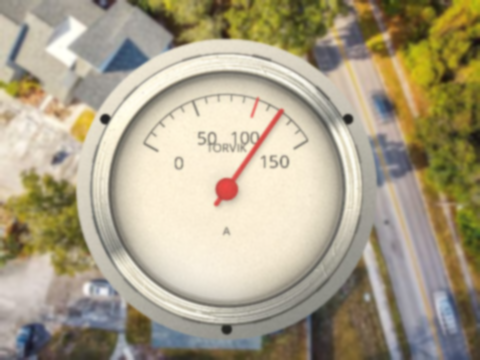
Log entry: **120** A
